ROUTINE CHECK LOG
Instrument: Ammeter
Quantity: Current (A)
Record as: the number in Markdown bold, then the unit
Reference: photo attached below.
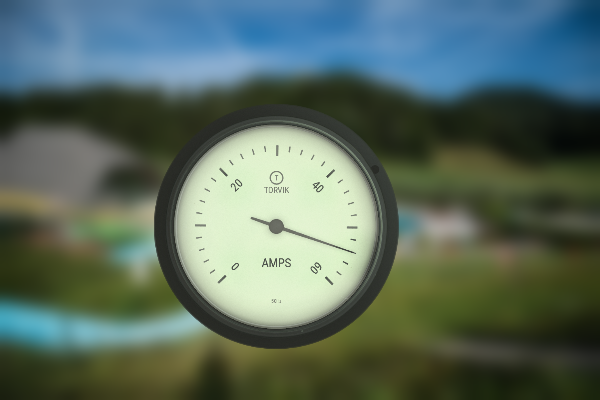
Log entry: **54** A
